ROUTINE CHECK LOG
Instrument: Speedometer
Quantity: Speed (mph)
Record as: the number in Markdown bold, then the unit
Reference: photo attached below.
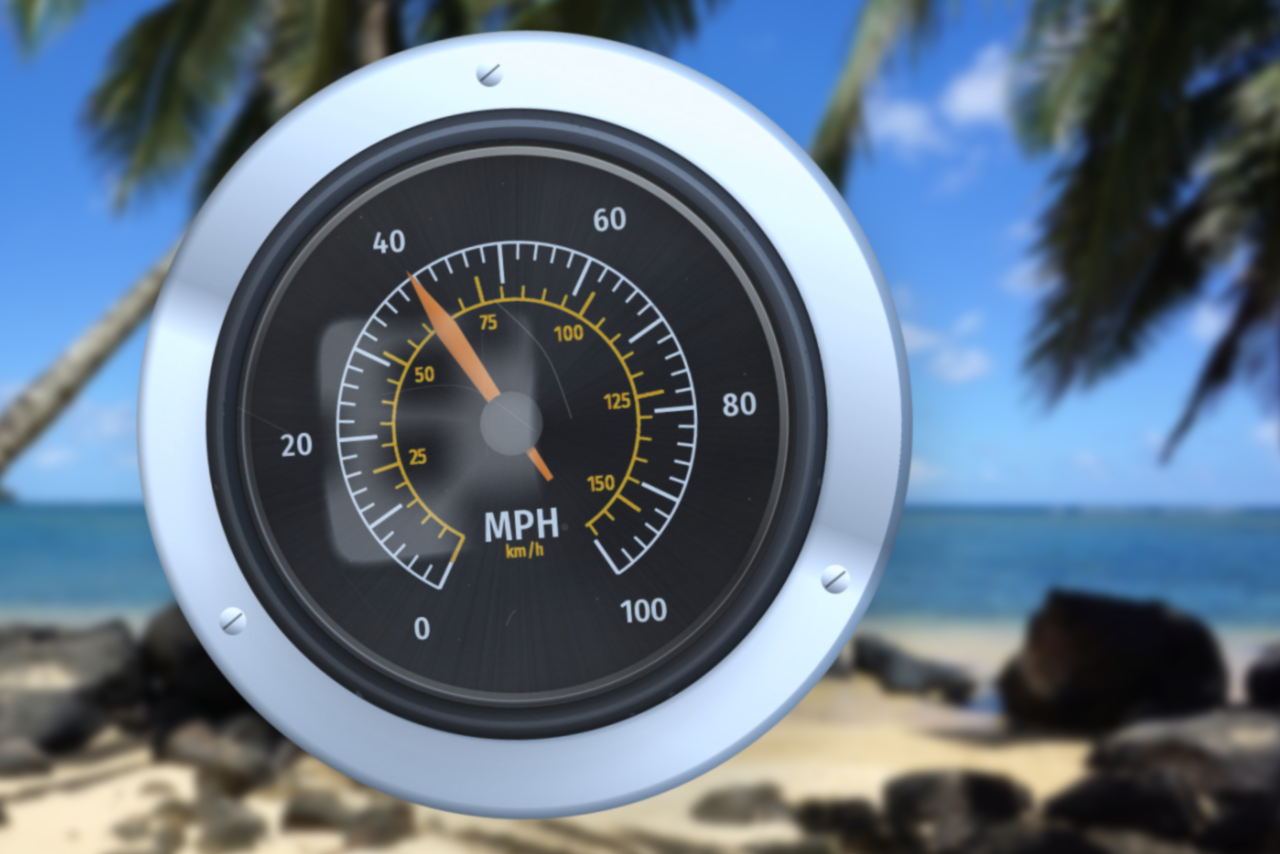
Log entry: **40** mph
